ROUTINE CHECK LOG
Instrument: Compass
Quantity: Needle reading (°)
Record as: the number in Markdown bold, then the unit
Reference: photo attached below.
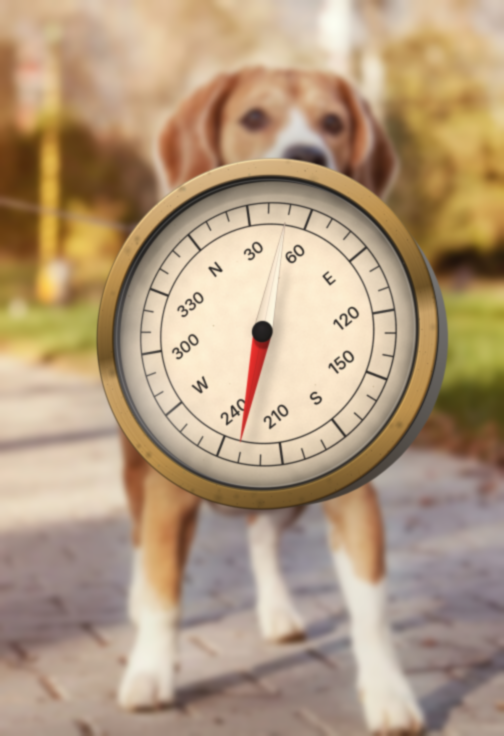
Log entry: **230** °
